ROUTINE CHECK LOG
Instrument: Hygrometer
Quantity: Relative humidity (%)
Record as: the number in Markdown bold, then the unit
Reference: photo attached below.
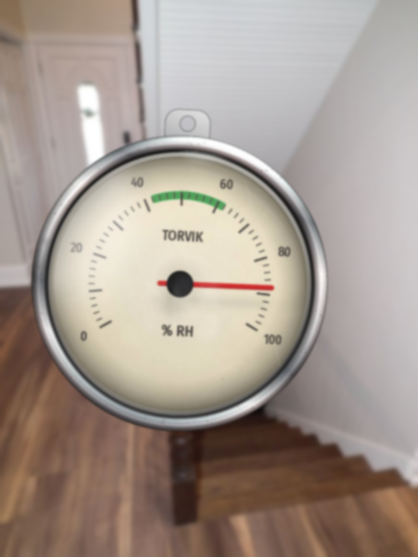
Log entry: **88** %
